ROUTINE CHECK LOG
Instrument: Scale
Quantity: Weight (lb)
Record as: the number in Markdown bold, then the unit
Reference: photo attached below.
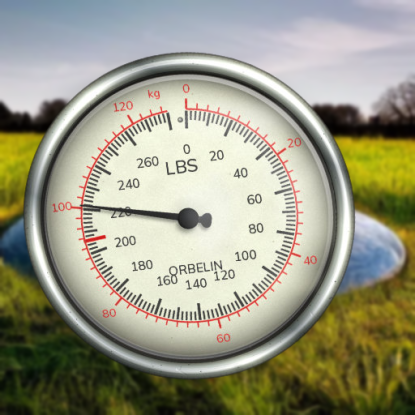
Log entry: **222** lb
